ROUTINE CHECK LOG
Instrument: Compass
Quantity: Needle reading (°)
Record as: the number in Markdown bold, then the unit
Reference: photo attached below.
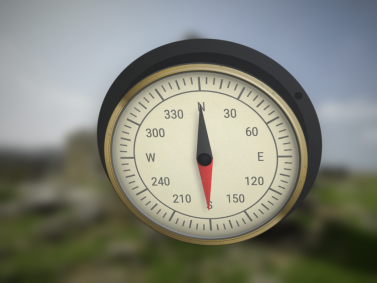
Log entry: **180** °
